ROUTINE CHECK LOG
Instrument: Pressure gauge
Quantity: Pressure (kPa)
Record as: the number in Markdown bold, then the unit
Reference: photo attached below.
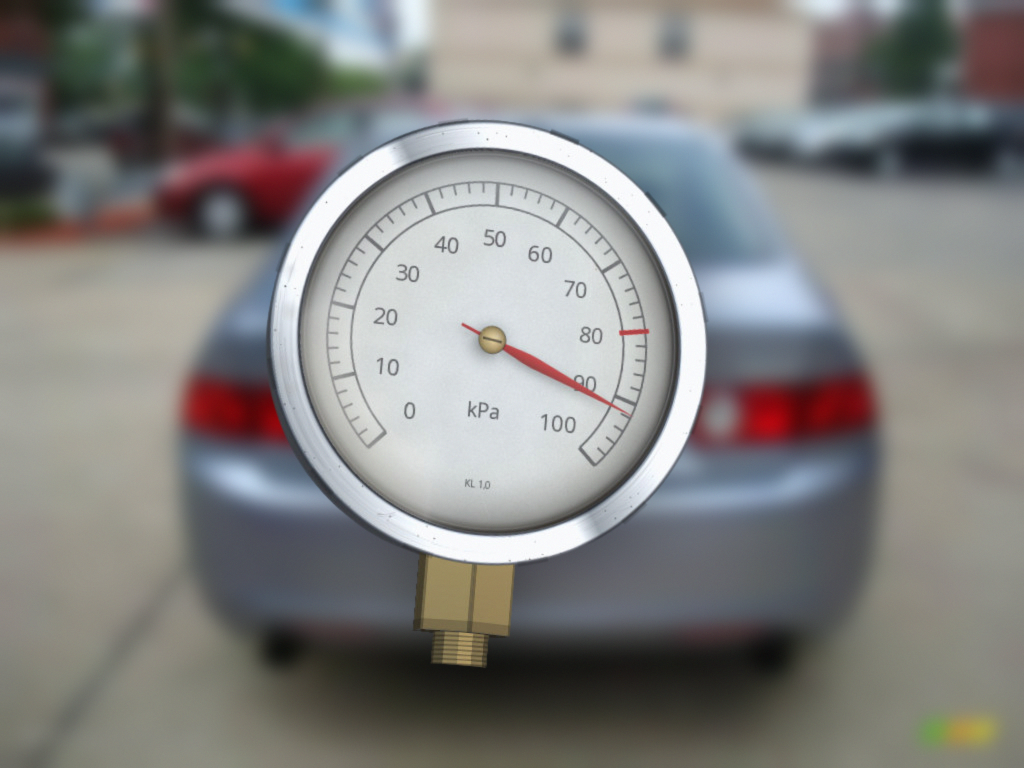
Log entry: **92** kPa
